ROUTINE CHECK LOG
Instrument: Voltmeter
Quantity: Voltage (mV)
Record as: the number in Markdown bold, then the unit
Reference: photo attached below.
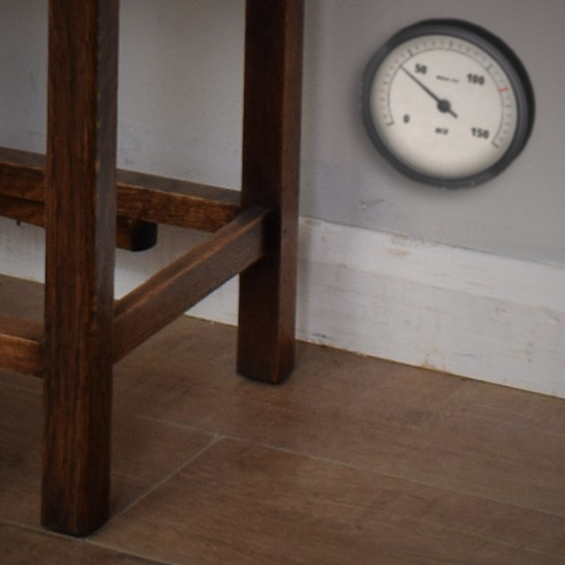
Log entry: **40** mV
